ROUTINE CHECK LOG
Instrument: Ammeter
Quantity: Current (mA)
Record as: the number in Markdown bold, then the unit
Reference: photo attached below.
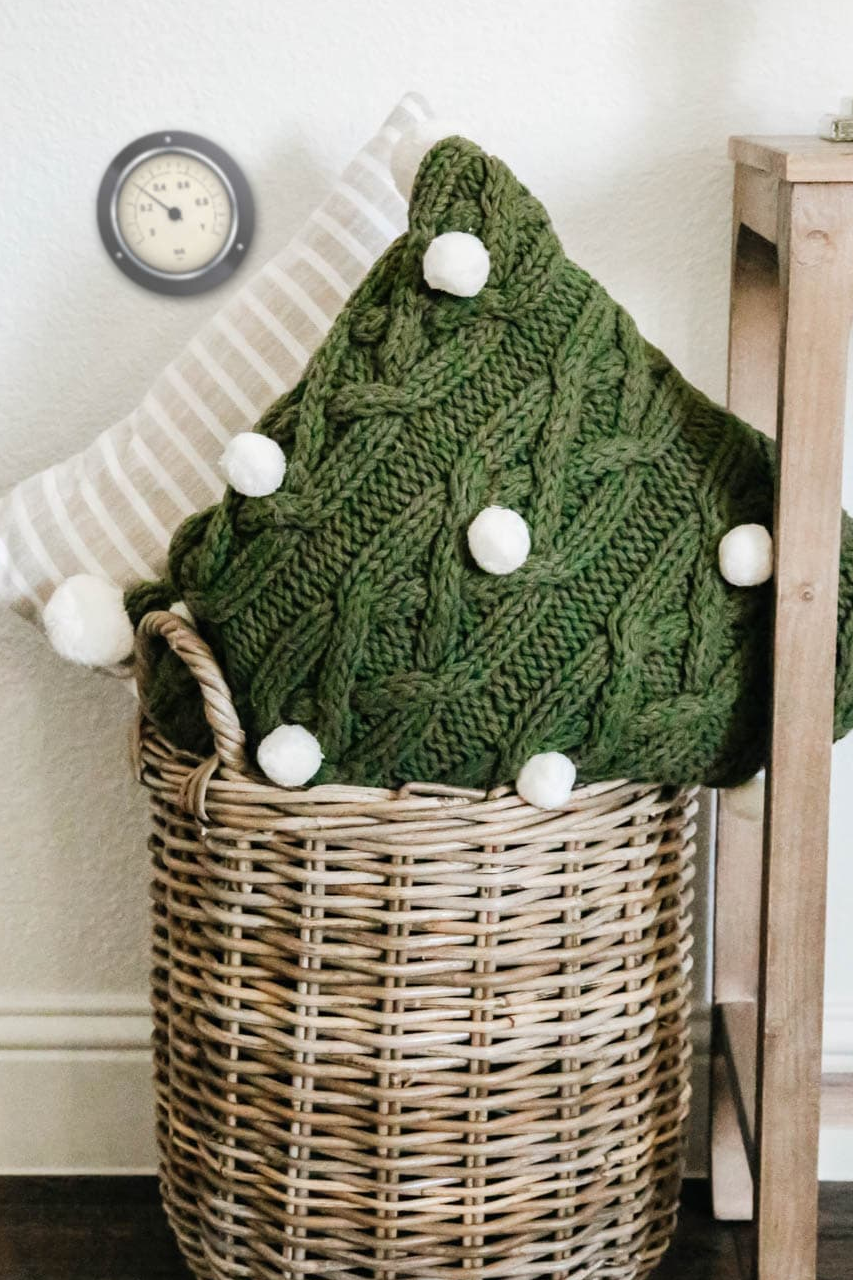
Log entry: **0.3** mA
